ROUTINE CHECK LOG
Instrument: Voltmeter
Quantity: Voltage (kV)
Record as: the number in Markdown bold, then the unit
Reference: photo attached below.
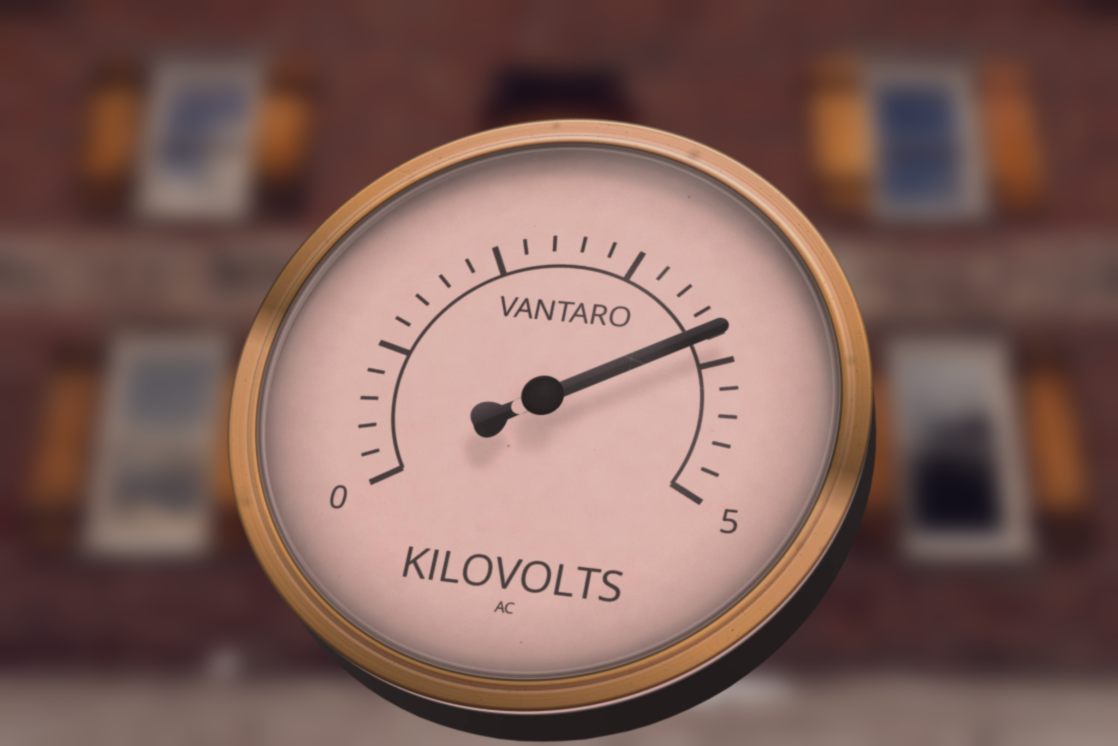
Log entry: **3.8** kV
